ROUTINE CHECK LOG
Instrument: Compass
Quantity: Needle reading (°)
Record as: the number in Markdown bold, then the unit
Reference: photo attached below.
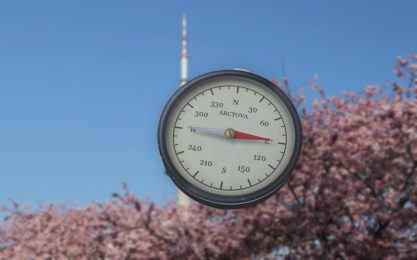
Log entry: **90** °
